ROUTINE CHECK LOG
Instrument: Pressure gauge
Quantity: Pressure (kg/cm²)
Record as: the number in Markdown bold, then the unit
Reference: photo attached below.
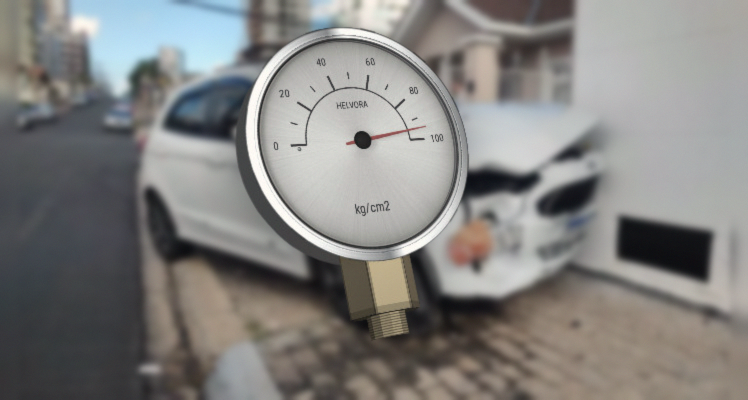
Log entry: **95** kg/cm²
